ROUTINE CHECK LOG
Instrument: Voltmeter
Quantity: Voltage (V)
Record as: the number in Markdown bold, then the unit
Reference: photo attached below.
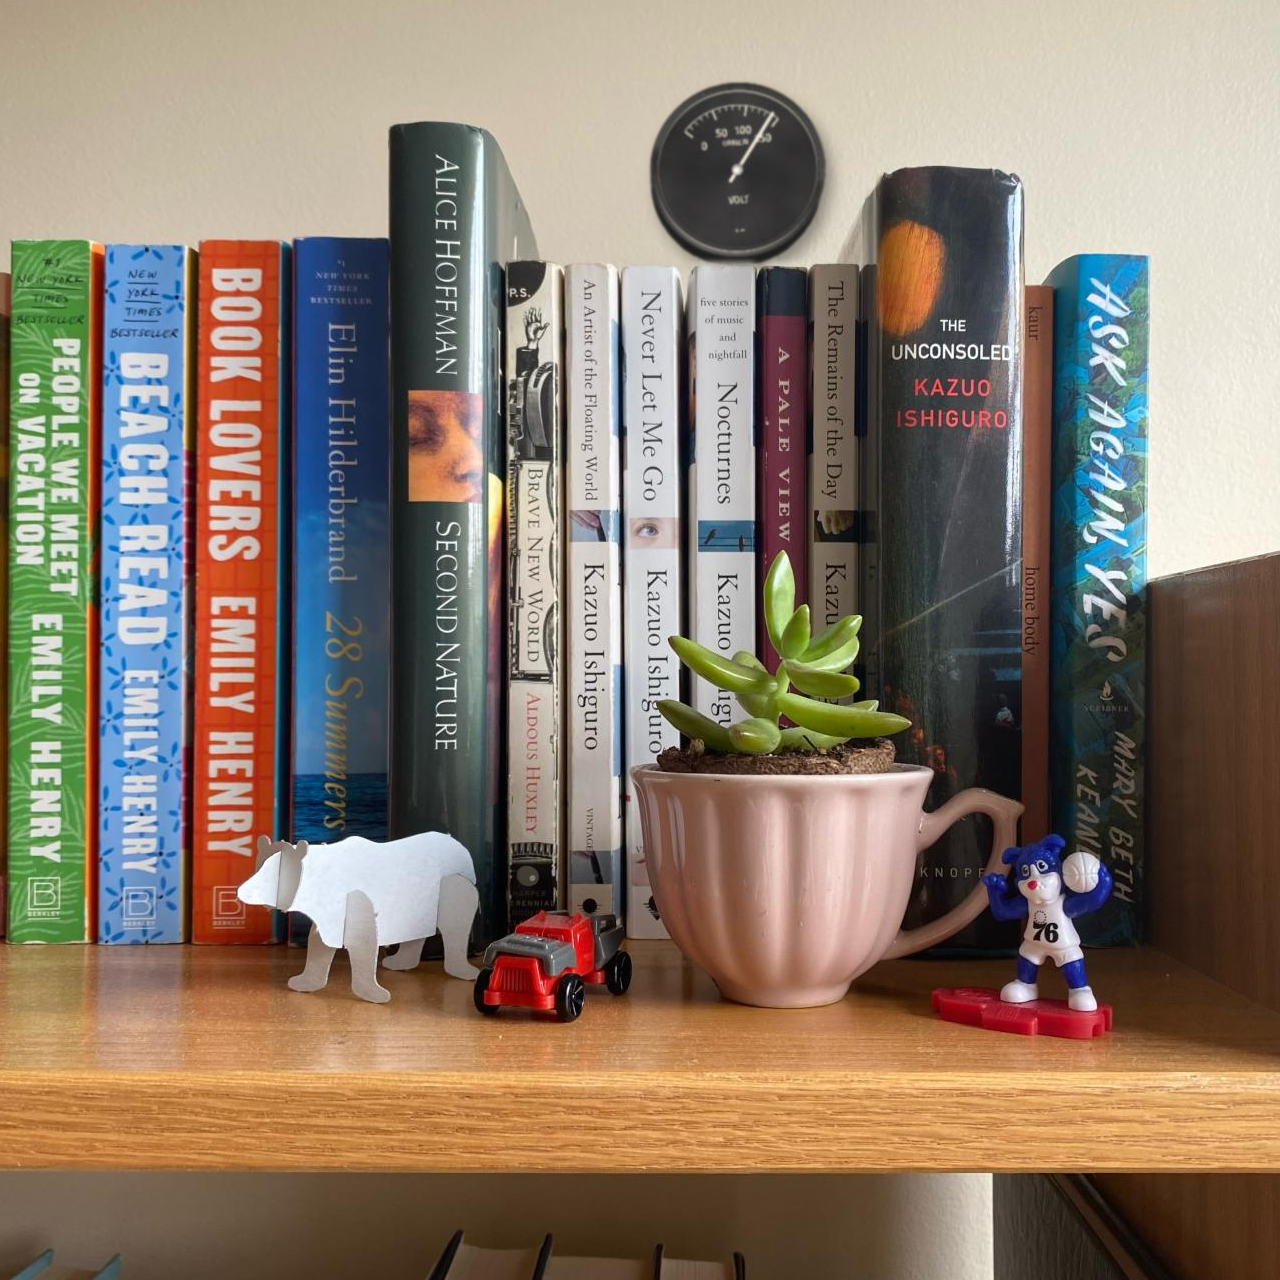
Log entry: **140** V
